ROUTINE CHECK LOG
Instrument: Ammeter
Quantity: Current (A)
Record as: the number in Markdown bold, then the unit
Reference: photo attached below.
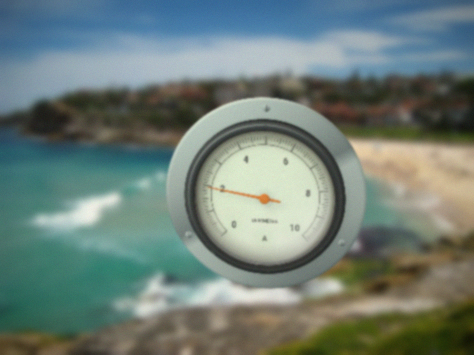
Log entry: **2** A
